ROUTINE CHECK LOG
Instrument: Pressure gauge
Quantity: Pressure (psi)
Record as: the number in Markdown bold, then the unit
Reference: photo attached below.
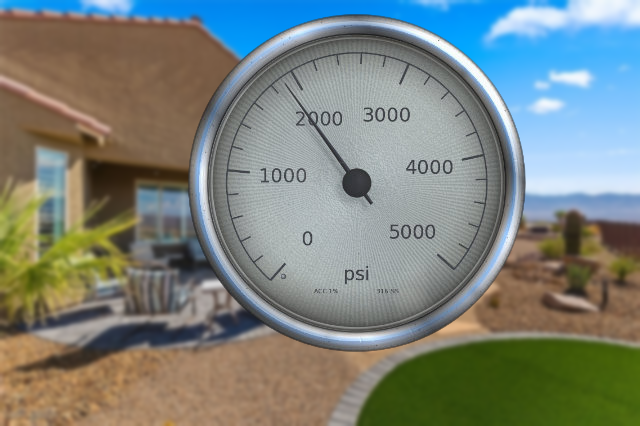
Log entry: **1900** psi
